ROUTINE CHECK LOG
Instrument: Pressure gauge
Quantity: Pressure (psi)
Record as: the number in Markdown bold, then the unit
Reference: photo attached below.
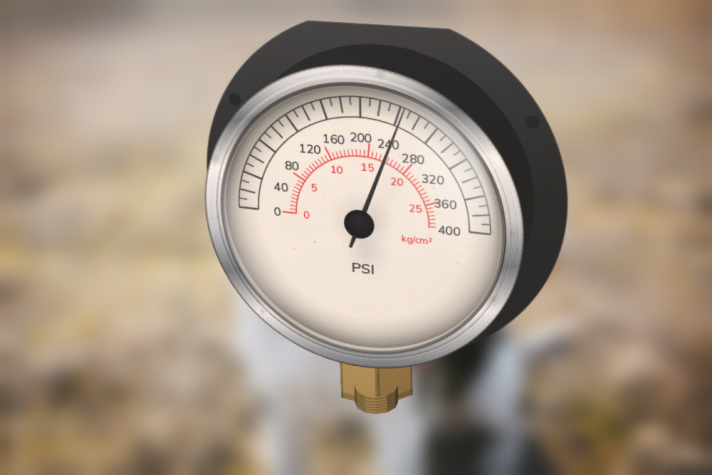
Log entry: **245** psi
